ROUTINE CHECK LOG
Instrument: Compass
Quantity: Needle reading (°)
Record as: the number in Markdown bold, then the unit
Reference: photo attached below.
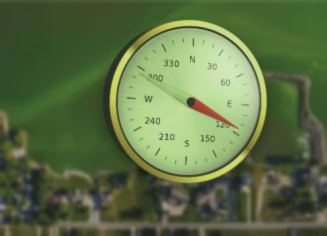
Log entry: **115** °
